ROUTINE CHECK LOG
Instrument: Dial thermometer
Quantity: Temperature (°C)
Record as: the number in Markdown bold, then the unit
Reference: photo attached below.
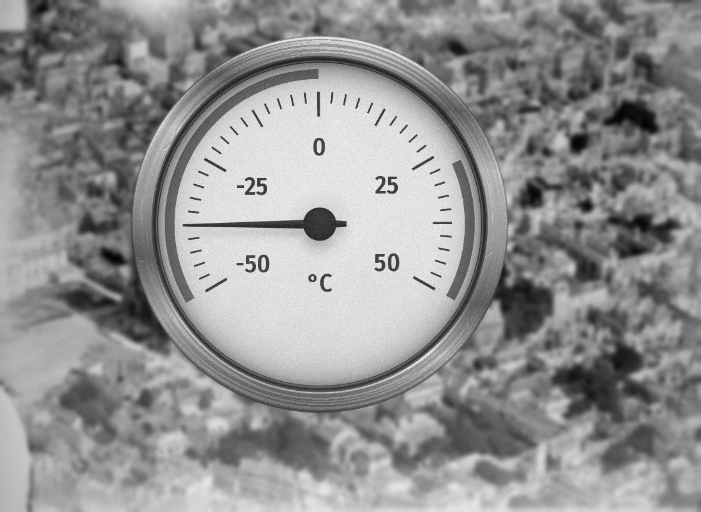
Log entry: **-37.5** °C
